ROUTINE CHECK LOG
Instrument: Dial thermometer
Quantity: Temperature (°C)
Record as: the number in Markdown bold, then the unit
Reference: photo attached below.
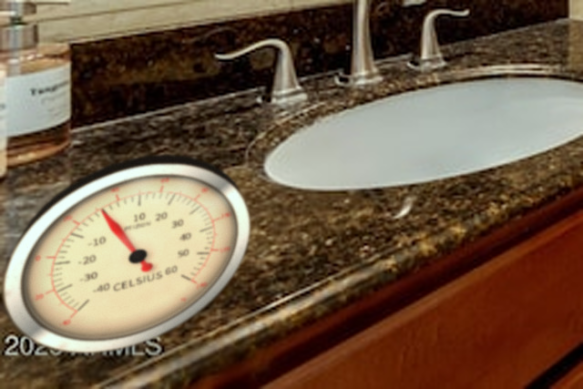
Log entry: **0** °C
